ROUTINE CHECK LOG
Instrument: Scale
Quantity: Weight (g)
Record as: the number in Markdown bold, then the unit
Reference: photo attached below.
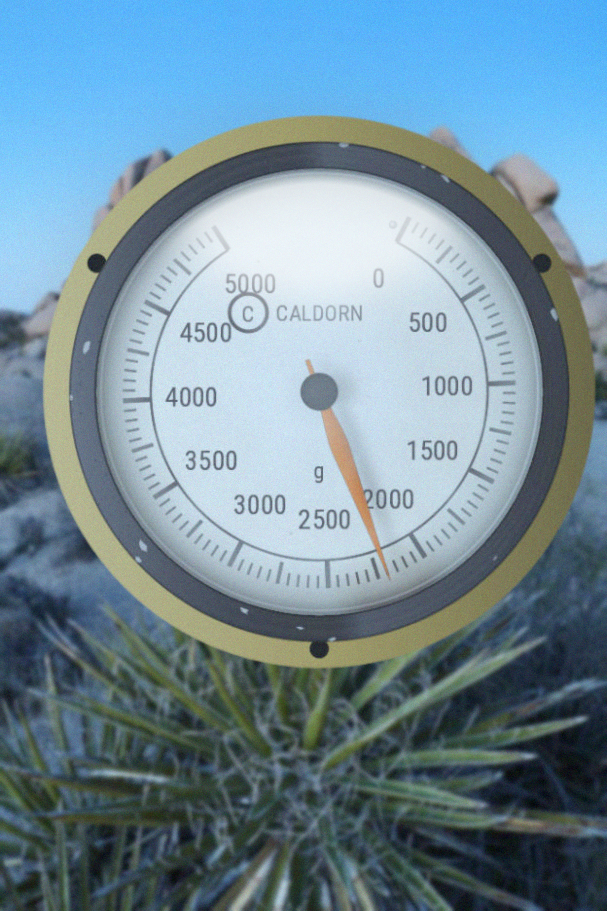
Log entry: **2200** g
